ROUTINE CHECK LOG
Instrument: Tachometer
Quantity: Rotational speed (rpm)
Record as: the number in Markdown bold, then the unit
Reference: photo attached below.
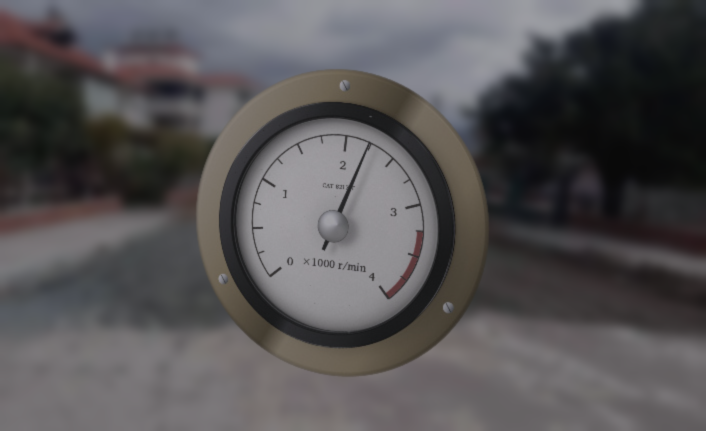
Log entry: **2250** rpm
